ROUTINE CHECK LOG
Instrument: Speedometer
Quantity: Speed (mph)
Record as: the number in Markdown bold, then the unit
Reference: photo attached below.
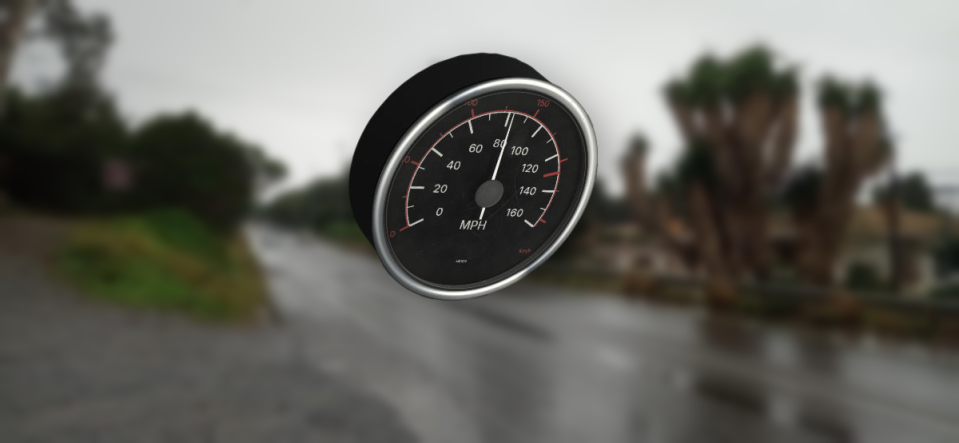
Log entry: **80** mph
